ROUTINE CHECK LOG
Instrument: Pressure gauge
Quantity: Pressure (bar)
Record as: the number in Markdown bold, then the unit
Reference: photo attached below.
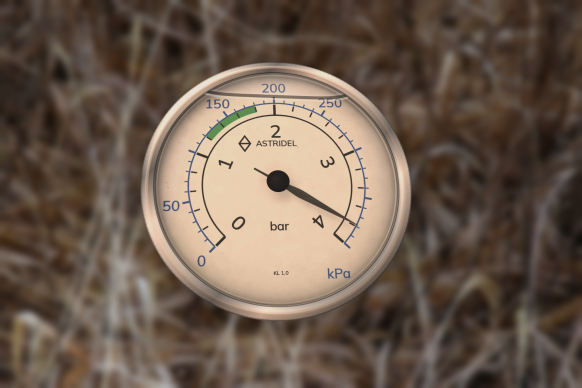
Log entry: **3.8** bar
